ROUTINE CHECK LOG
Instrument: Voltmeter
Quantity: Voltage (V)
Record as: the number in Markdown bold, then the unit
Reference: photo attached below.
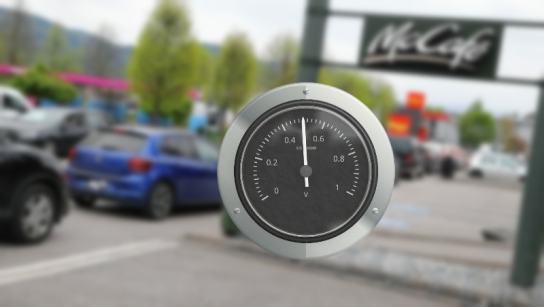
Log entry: **0.5** V
